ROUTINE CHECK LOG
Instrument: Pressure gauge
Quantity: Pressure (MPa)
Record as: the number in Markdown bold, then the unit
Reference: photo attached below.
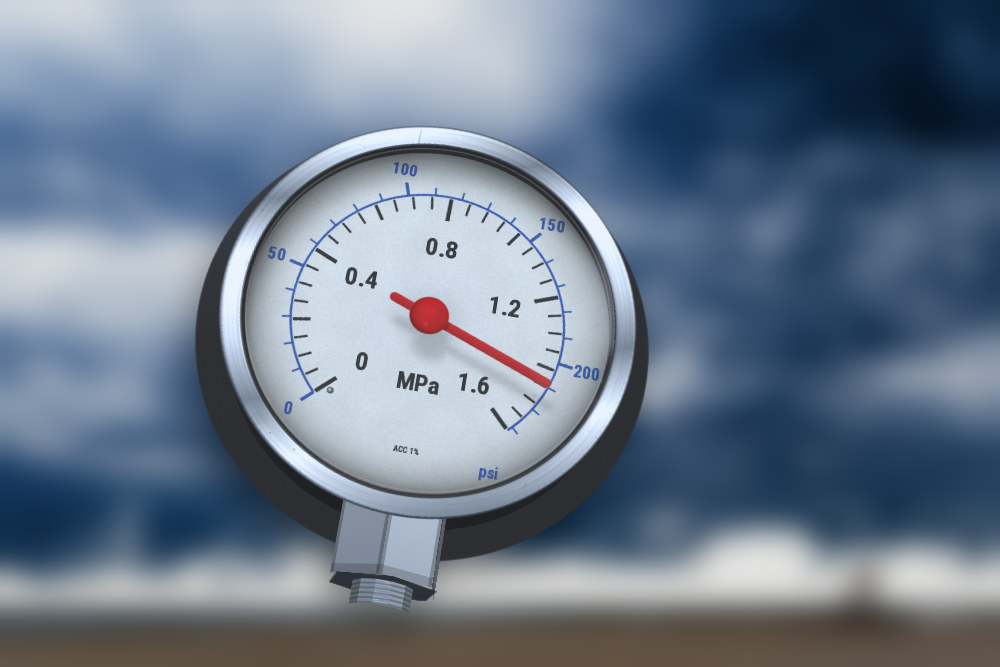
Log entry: **1.45** MPa
